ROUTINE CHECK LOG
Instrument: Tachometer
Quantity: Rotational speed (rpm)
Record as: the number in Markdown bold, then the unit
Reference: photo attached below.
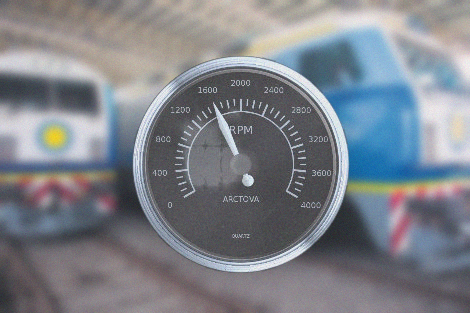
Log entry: **1600** rpm
